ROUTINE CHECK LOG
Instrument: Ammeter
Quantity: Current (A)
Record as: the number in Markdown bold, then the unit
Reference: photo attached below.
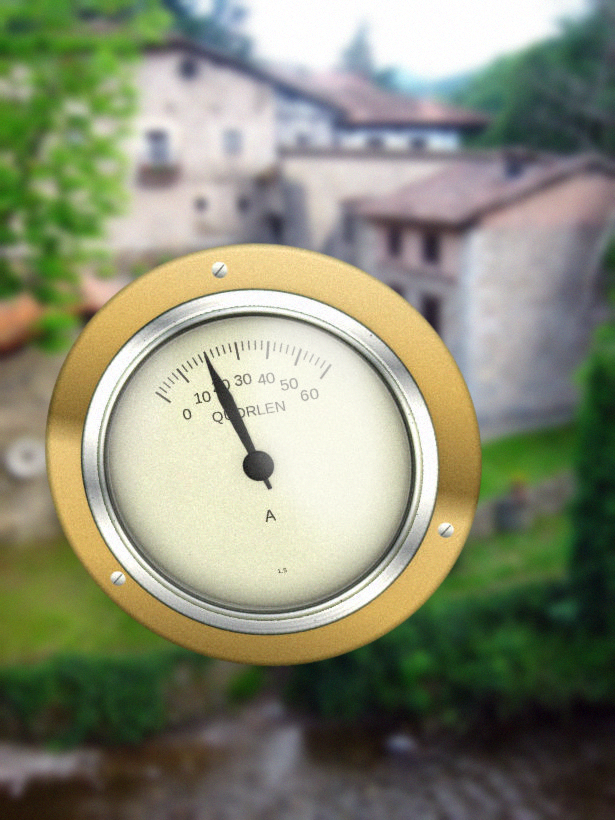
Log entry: **20** A
